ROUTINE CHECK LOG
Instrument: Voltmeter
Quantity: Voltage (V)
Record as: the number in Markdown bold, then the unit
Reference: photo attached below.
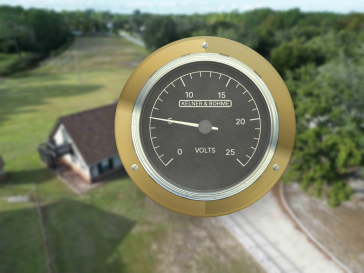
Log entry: **5** V
